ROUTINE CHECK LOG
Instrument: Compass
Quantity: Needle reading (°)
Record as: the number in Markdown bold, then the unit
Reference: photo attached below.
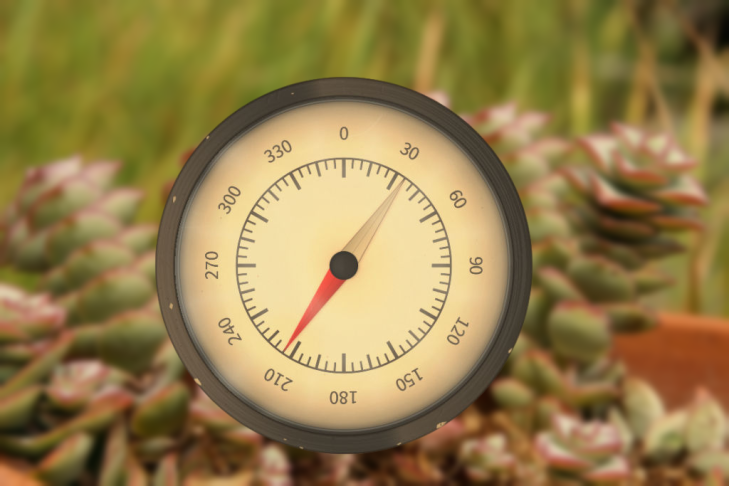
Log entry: **215** °
